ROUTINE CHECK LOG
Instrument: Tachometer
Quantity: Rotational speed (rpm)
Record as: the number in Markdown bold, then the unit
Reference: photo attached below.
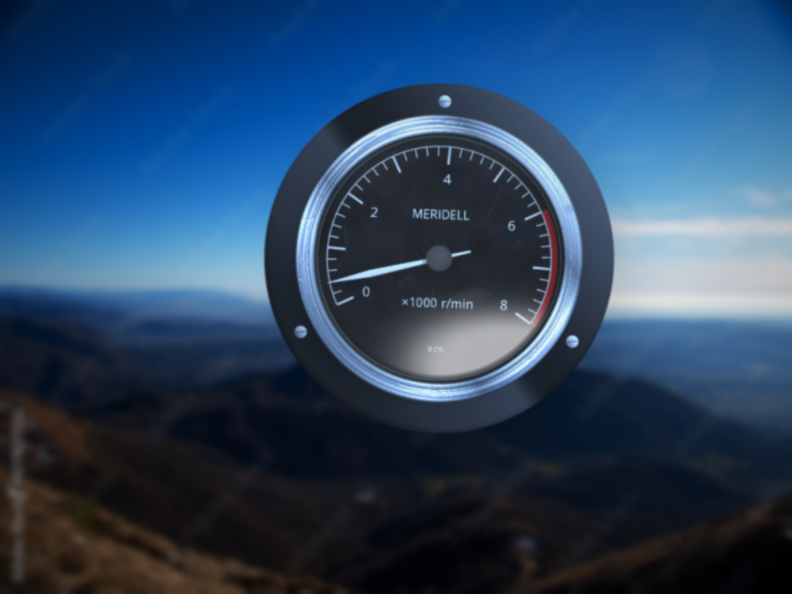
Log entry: **400** rpm
